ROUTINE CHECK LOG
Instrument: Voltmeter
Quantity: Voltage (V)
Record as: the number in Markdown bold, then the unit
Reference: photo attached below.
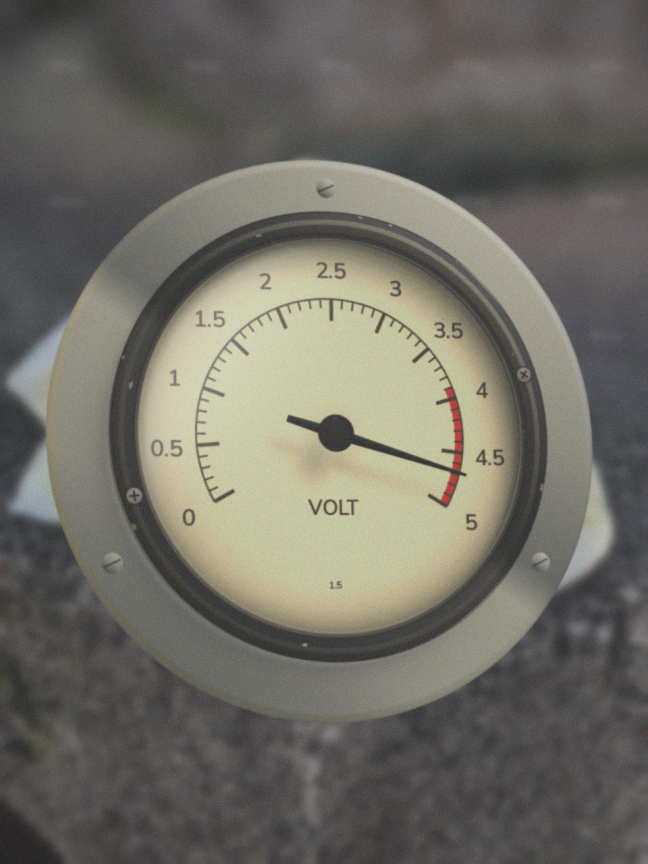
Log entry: **4.7** V
